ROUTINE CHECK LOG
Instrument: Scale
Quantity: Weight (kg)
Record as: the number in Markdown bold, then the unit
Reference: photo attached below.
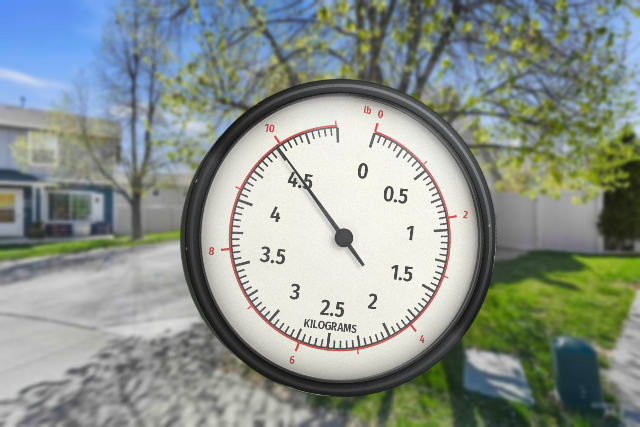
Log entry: **4.5** kg
